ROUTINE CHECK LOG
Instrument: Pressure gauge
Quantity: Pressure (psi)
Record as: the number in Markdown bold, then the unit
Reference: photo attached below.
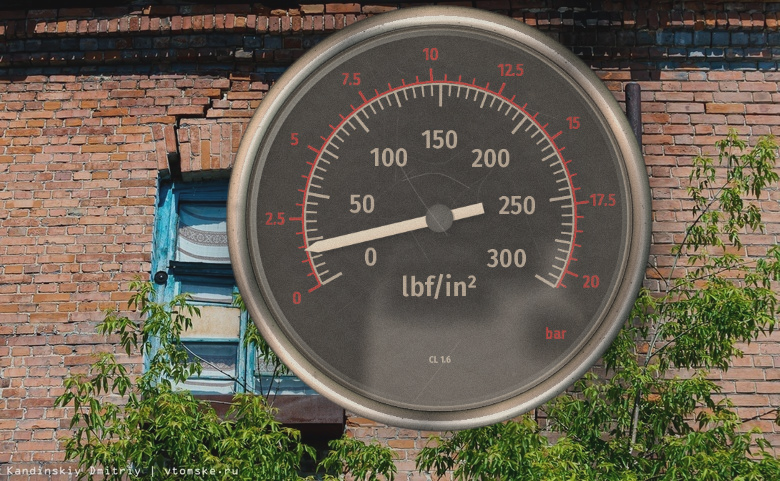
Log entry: **20** psi
